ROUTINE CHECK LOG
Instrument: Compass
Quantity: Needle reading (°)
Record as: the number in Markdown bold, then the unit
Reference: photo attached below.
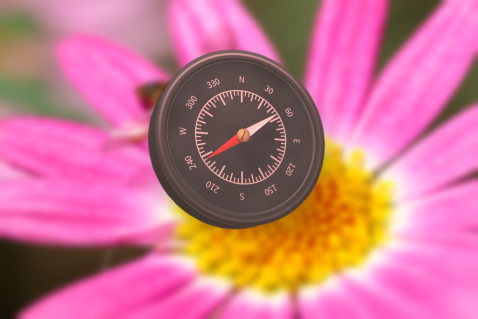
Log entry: **235** °
